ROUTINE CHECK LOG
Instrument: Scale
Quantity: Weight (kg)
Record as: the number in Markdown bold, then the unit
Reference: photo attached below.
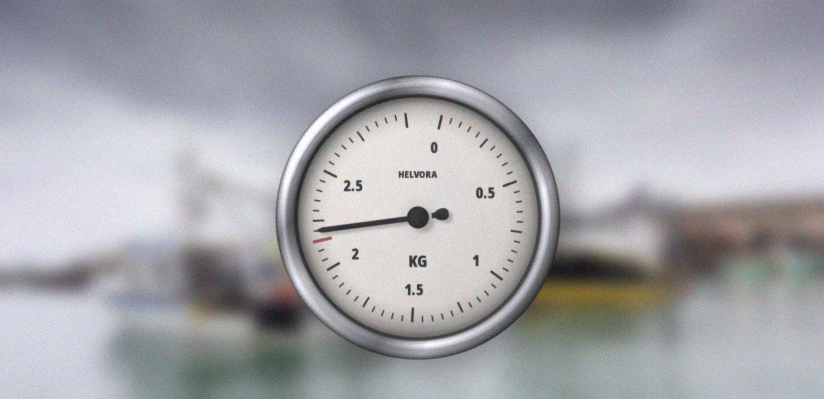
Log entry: **2.2** kg
